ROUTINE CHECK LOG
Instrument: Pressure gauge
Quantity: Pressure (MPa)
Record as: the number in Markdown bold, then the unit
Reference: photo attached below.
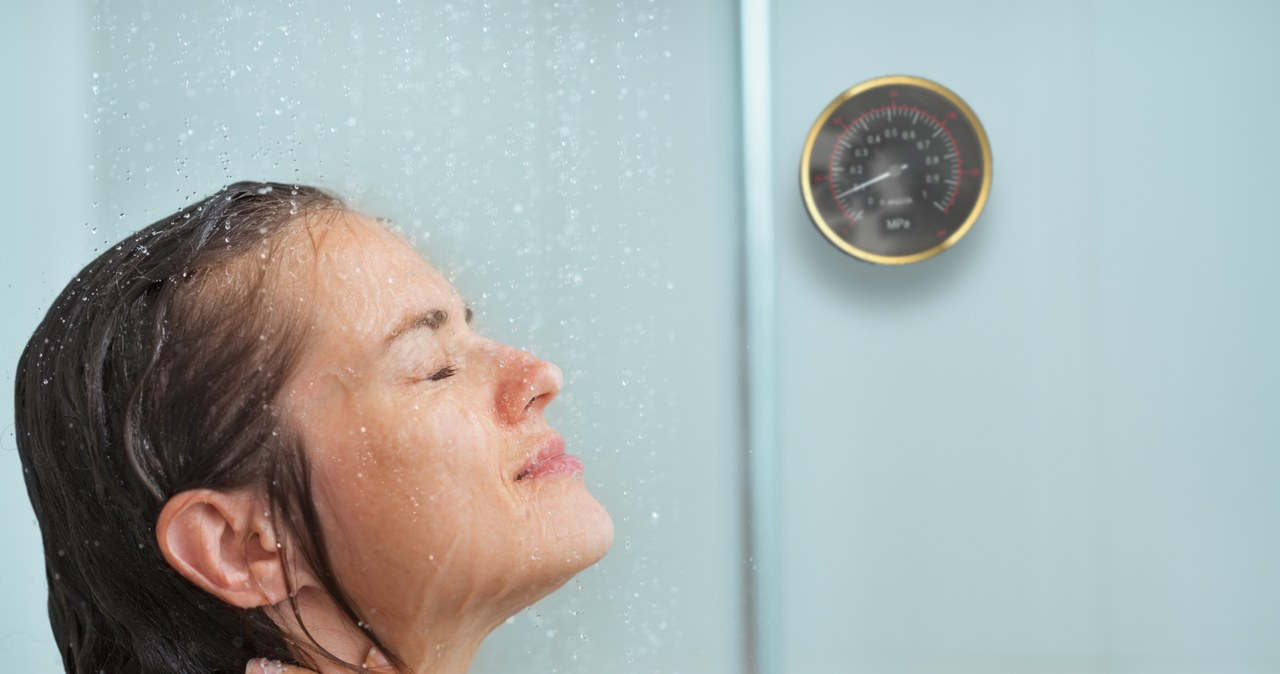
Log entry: **0.1** MPa
